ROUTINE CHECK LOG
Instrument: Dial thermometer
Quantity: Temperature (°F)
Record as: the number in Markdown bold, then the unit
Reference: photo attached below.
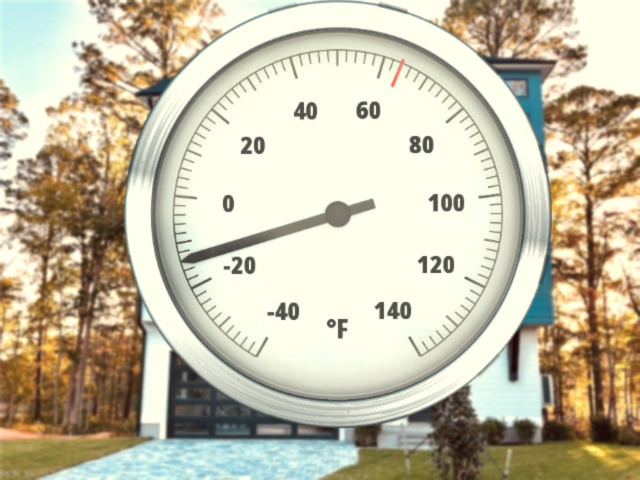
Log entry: **-14** °F
